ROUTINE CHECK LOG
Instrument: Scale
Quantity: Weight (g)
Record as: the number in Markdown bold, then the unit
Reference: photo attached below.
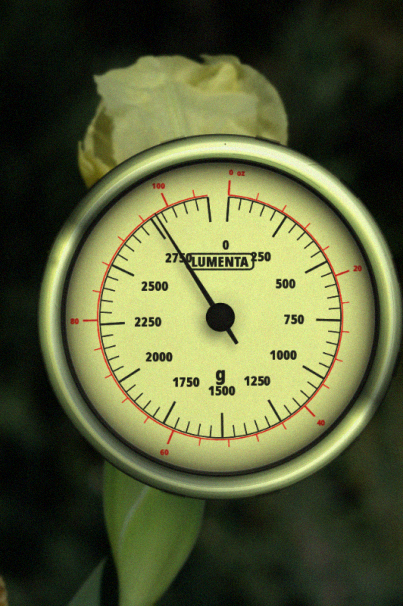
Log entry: **2775** g
